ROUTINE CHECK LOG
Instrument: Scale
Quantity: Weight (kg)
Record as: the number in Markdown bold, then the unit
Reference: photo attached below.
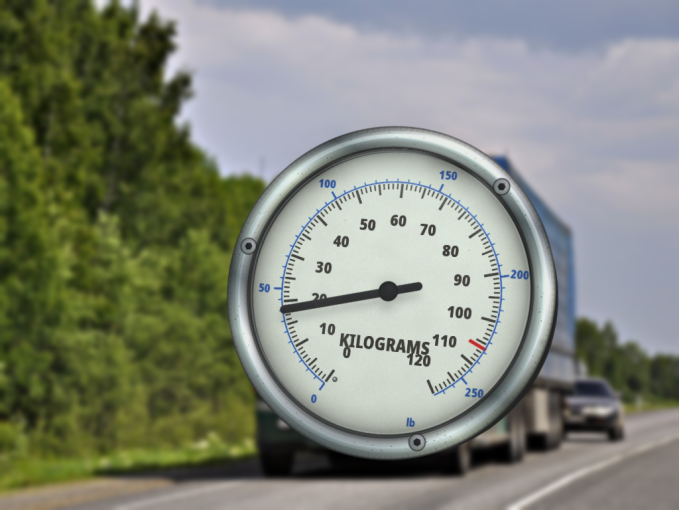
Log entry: **18** kg
